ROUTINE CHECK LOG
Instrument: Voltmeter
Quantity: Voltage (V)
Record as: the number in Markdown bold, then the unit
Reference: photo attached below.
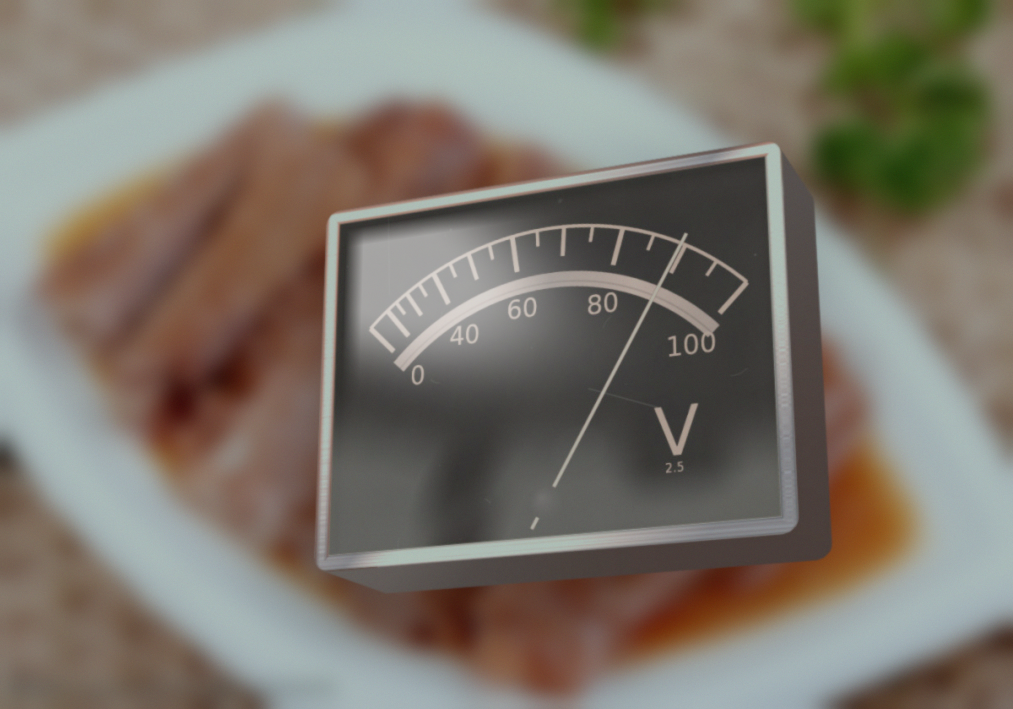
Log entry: **90** V
